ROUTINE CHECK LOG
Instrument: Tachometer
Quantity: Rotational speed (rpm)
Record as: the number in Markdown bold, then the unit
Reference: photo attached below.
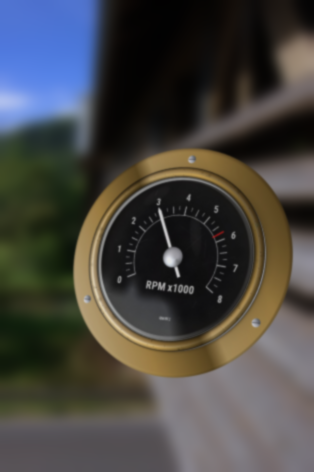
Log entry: **3000** rpm
